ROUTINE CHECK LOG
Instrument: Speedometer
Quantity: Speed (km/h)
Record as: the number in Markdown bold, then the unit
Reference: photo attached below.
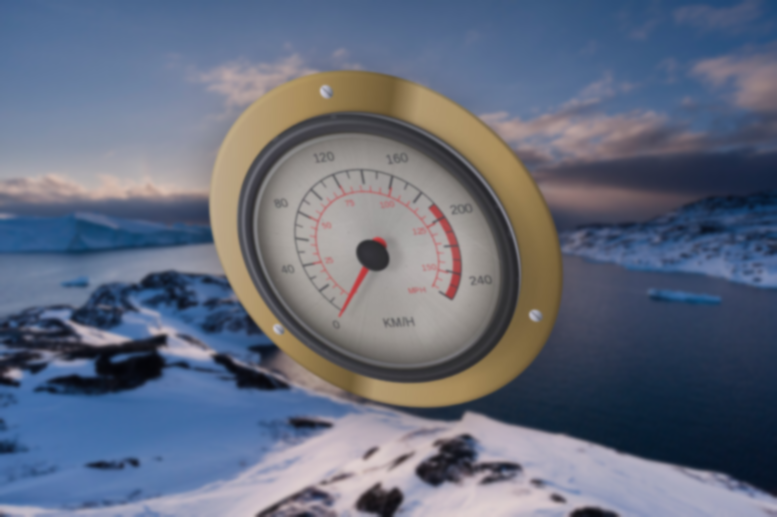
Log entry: **0** km/h
